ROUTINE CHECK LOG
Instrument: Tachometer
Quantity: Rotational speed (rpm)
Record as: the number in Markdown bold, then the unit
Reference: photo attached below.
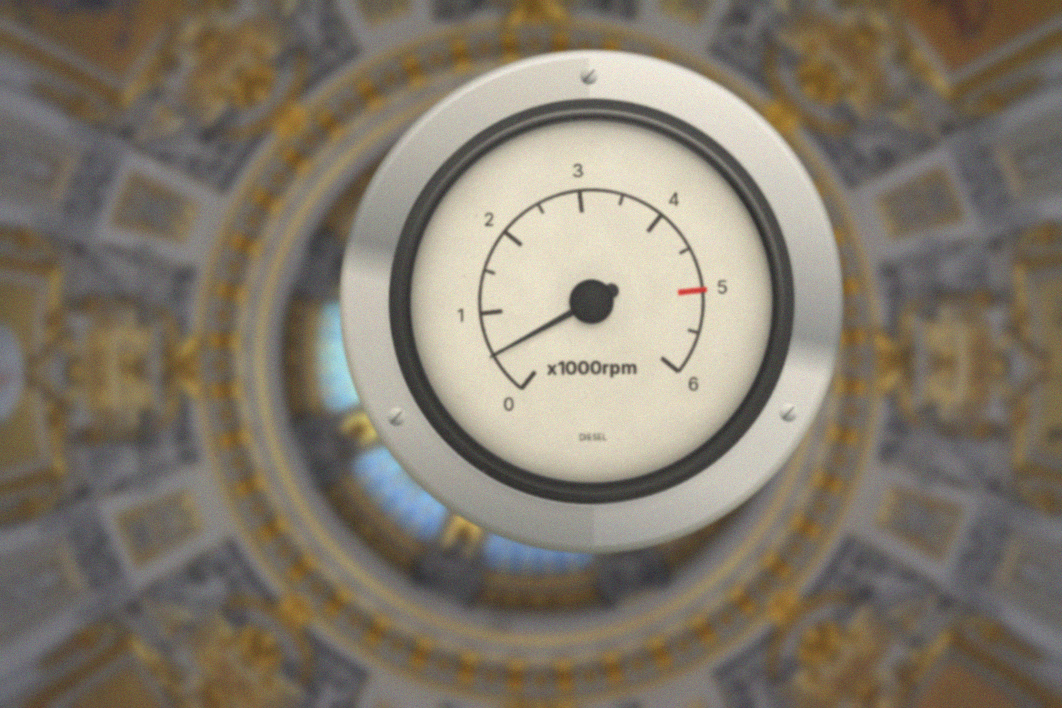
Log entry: **500** rpm
